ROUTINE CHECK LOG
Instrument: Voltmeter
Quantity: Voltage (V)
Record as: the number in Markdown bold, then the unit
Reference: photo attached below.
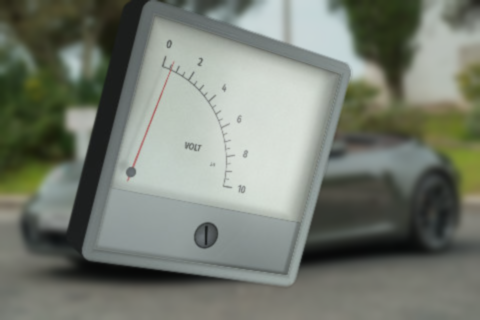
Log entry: **0.5** V
